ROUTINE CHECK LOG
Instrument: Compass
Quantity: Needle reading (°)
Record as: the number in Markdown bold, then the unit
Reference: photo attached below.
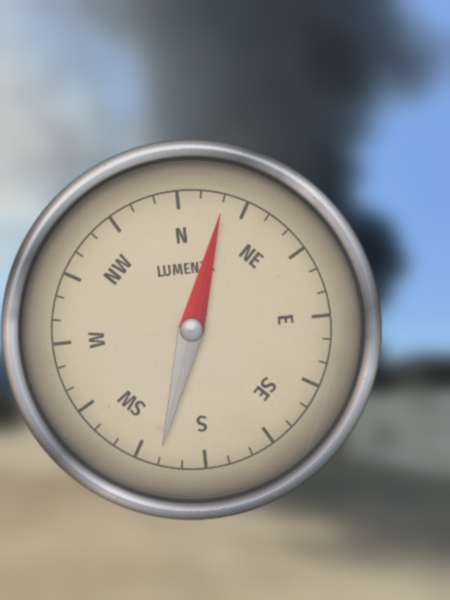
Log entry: **20** °
